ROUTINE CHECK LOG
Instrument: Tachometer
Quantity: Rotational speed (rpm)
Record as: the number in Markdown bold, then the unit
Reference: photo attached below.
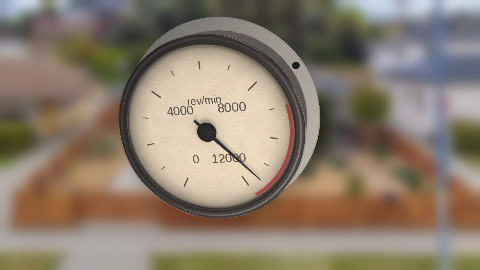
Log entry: **11500** rpm
